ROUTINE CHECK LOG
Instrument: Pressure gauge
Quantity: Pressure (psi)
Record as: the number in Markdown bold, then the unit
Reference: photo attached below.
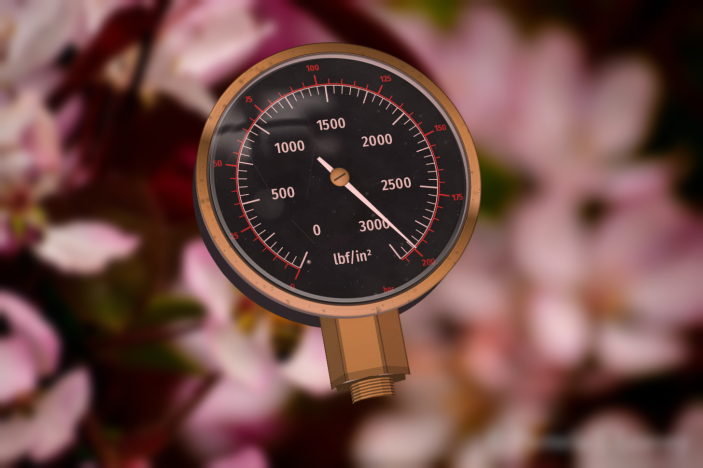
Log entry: **2900** psi
